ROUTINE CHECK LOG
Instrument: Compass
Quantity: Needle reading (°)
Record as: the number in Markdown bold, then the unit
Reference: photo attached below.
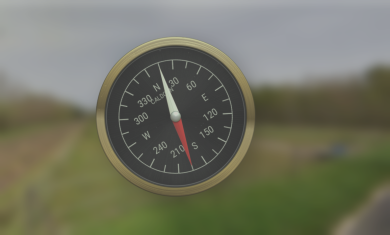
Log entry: **195** °
